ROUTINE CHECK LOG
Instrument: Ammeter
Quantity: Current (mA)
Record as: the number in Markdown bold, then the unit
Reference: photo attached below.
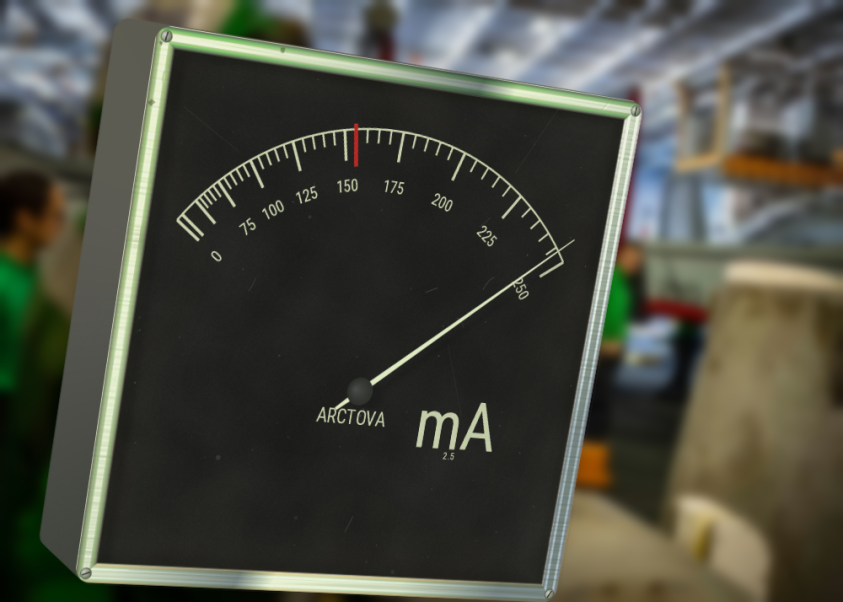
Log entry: **245** mA
